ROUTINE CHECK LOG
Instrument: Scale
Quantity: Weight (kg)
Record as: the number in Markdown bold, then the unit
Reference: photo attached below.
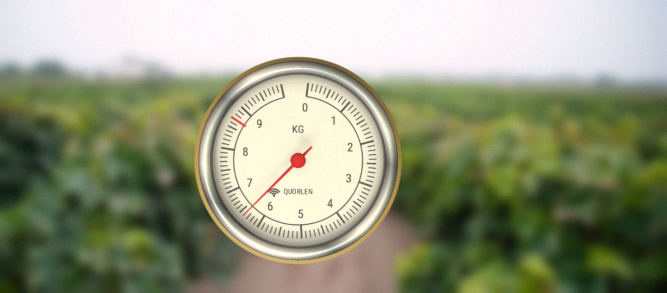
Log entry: **6.4** kg
